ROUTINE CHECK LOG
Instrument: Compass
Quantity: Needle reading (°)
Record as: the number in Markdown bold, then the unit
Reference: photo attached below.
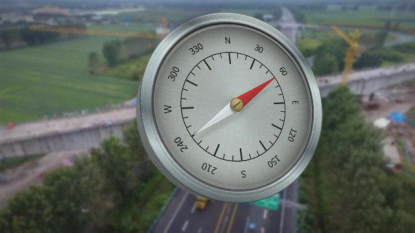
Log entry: **60** °
